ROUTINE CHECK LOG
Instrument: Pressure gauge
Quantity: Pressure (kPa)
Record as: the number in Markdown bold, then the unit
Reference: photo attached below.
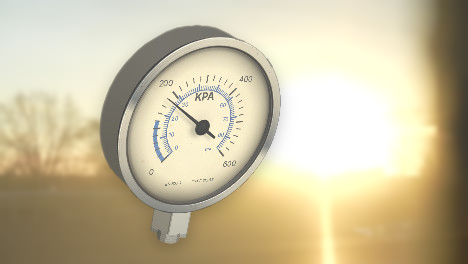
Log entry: **180** kPa
